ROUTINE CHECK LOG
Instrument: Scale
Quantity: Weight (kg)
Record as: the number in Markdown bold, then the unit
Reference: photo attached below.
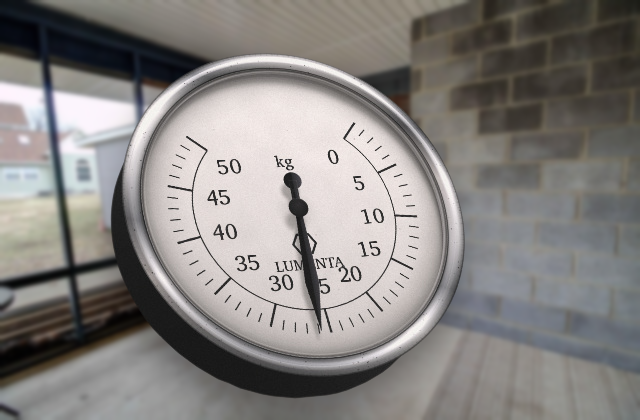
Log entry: **26** kg
